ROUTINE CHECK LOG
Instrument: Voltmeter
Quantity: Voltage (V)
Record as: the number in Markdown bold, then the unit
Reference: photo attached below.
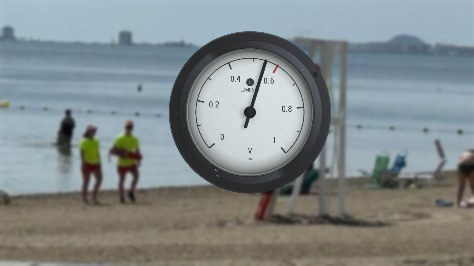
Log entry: **0.55** V
